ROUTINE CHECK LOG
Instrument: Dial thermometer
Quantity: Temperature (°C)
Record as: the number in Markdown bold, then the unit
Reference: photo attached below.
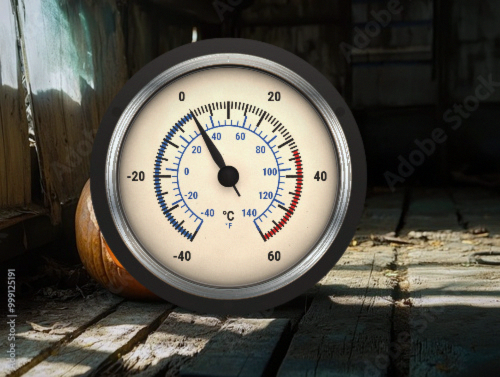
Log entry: **0** °C
